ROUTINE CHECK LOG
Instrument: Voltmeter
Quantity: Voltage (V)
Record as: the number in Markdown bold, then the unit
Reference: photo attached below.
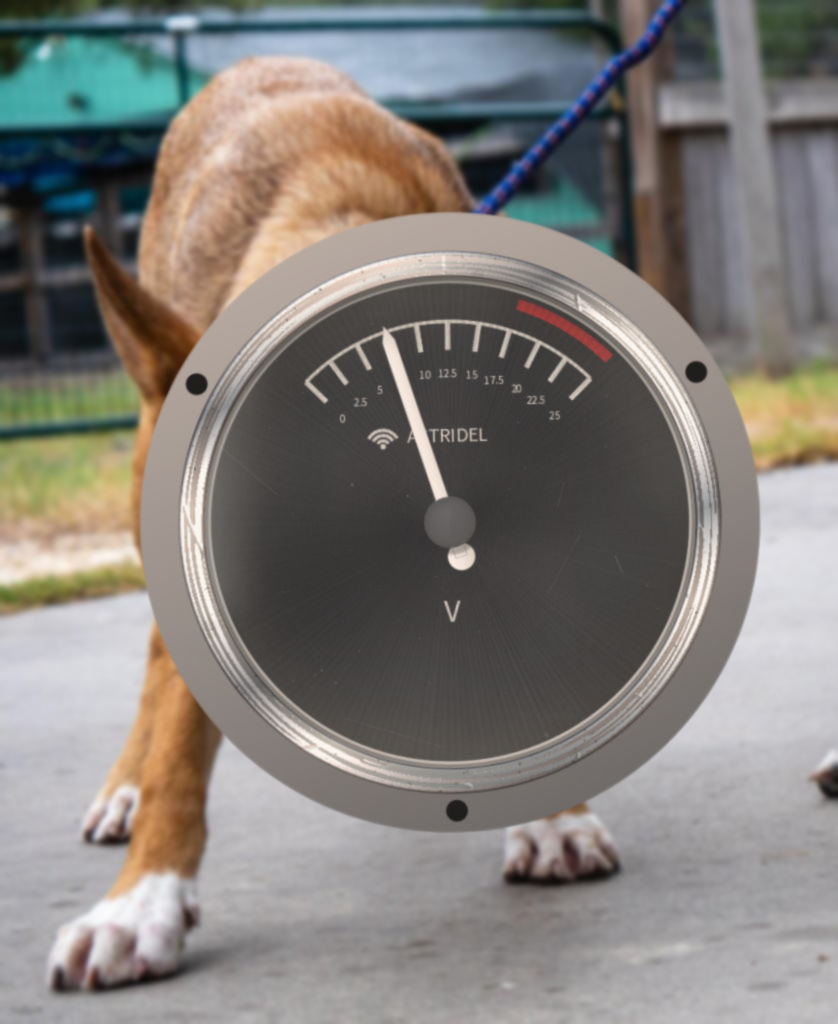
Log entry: **7.5** V
